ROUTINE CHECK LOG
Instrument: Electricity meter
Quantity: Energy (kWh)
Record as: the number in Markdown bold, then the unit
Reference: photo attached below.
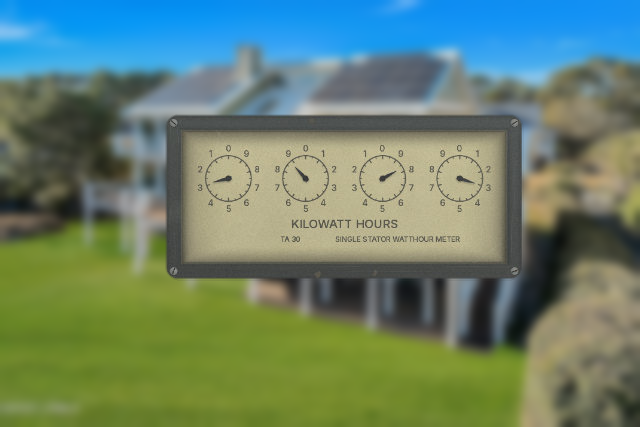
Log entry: **2883** kWh
